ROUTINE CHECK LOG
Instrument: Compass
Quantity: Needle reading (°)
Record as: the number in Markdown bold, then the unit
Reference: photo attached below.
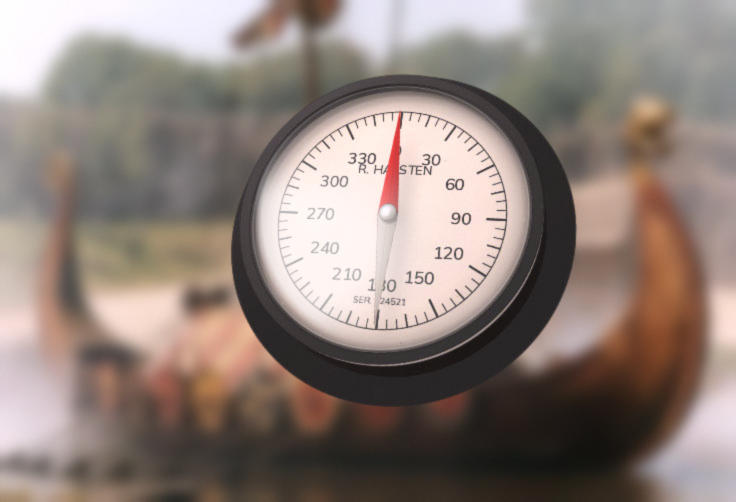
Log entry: **0** °
